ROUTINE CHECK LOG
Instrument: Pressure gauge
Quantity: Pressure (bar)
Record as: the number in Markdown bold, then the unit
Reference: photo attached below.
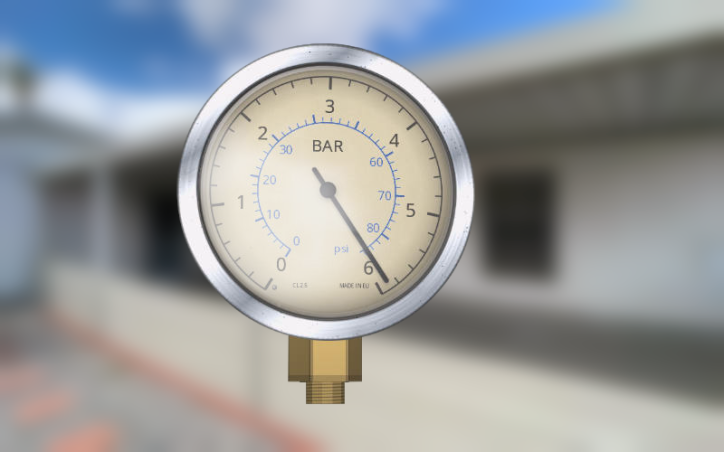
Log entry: **5.9** bar
